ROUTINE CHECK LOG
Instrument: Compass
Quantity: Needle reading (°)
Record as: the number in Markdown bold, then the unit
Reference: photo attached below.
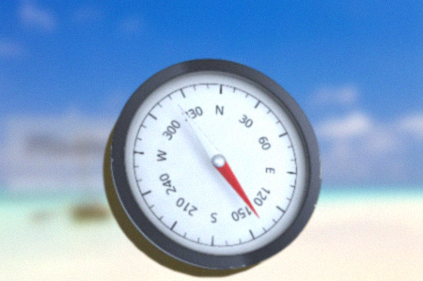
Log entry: **140** °
